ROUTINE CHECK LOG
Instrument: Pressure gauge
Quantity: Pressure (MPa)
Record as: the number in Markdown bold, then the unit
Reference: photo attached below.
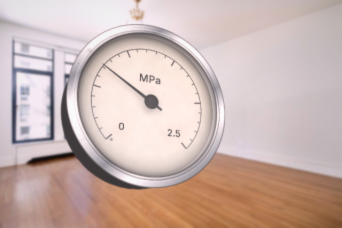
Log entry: **0.7** MPa
